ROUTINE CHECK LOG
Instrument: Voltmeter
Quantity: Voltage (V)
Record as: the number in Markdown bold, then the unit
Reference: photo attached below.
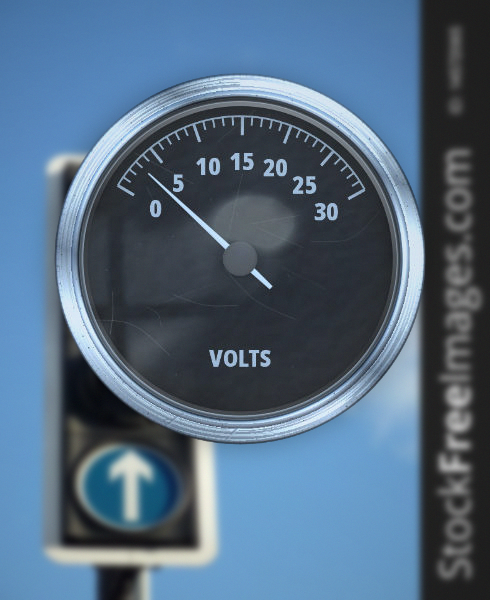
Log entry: **3** V
